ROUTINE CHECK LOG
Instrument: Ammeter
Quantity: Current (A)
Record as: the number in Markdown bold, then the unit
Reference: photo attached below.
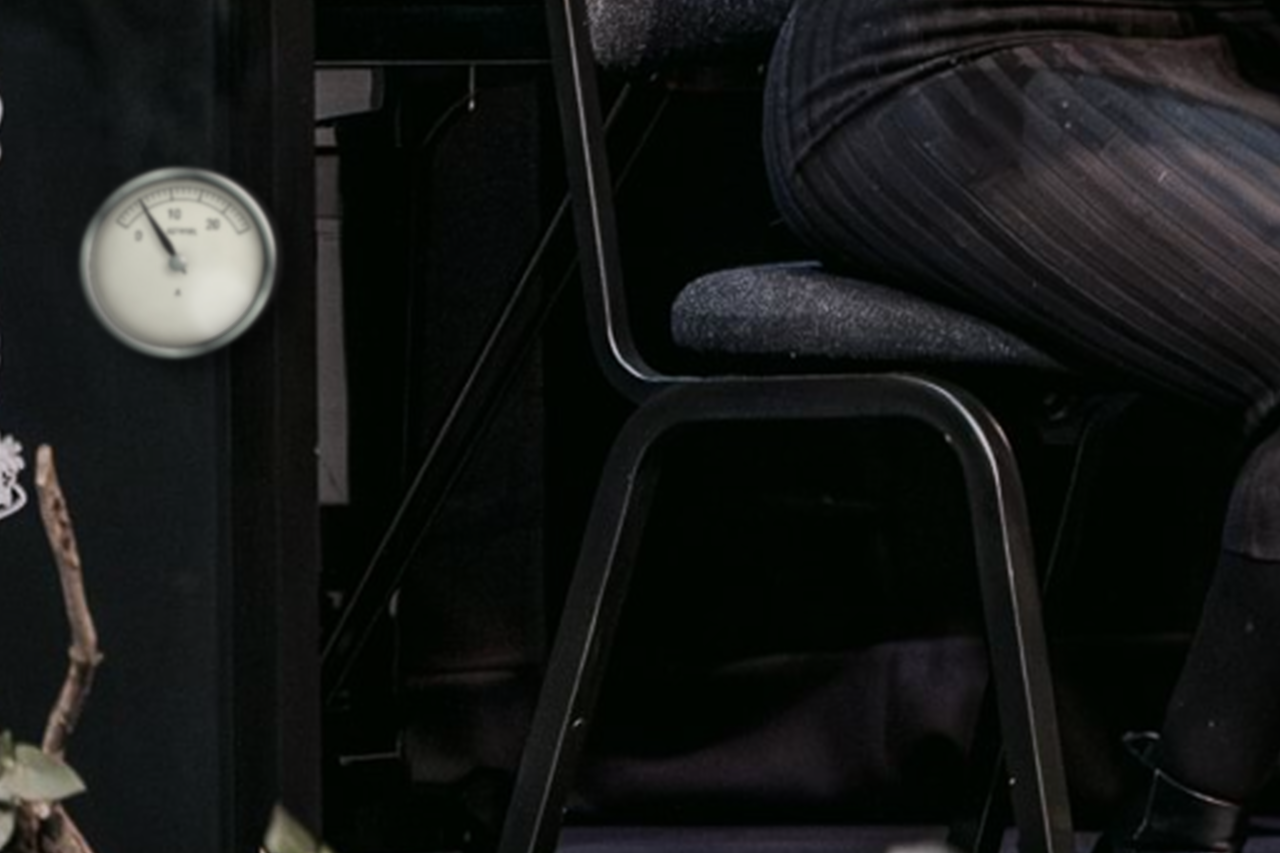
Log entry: **5** A
